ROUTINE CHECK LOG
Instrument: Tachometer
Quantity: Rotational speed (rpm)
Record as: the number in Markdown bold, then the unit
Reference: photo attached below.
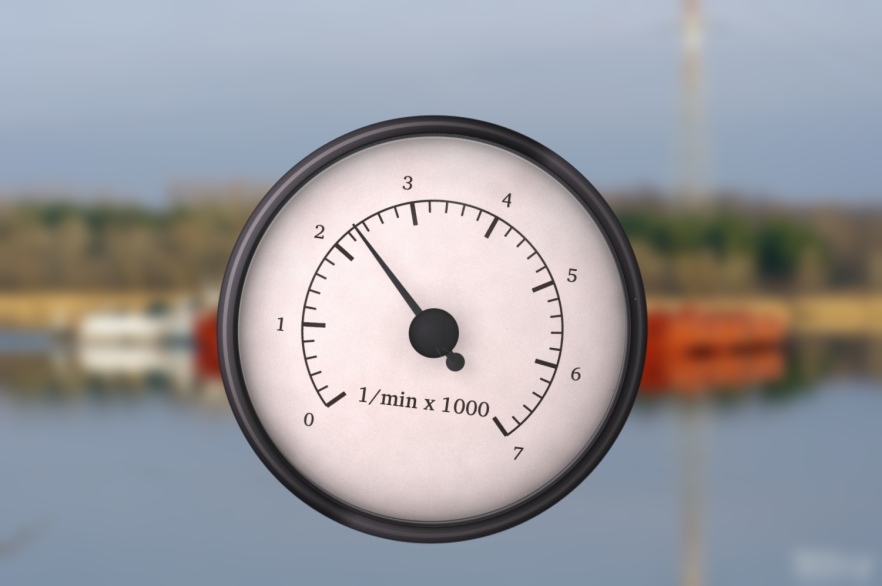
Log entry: **2300** rpm
